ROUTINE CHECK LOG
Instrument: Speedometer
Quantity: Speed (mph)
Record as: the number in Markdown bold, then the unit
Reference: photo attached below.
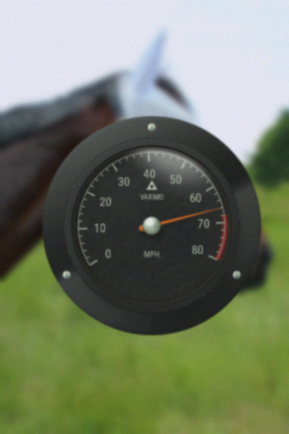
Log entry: **66** mph
